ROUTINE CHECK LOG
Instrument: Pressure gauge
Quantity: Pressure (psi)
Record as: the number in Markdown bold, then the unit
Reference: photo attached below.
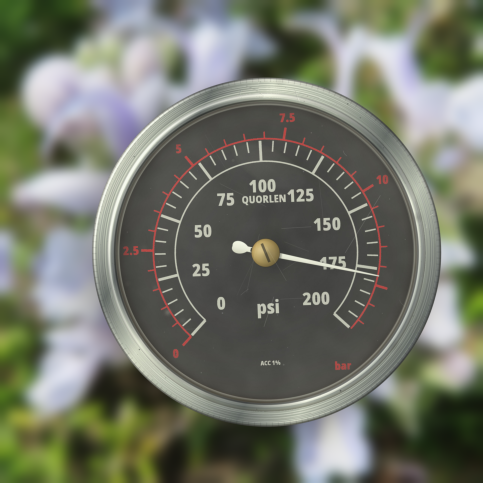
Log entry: **177.5** psi
